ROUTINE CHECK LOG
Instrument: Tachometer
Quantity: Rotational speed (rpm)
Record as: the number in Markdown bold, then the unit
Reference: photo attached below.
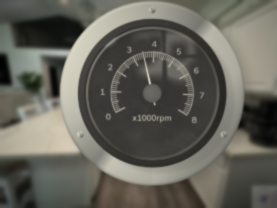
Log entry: **3500** rpm
